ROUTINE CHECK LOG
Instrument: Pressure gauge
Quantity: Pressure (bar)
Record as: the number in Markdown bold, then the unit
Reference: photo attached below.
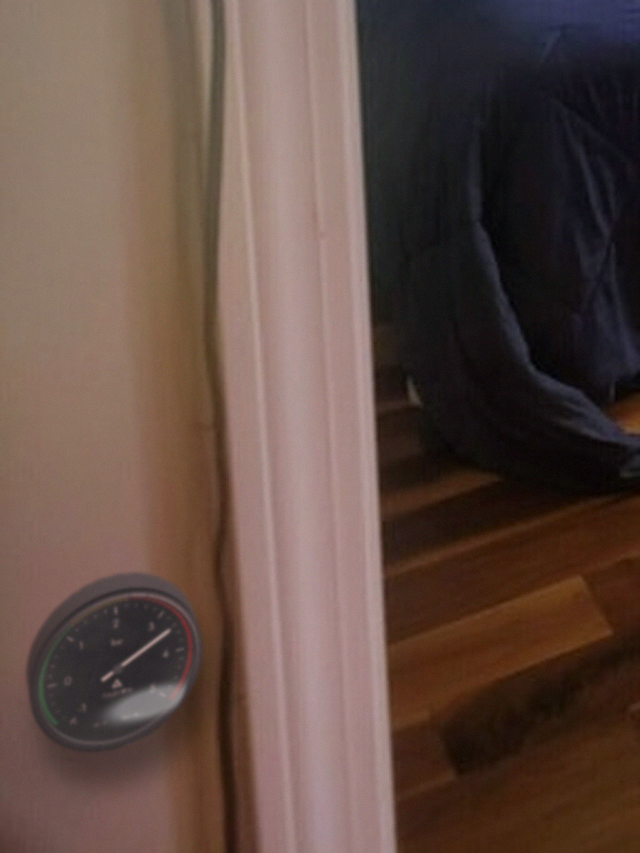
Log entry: **3.4** bar
